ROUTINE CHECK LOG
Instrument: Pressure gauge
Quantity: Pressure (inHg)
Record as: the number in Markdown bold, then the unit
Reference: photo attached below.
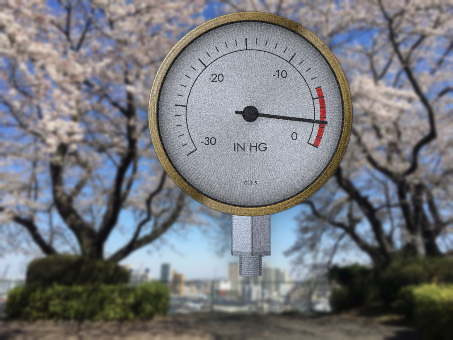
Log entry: **-2.5** inHg
